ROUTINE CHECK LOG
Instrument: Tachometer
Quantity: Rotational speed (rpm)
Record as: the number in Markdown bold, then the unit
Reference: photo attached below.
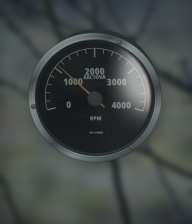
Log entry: **1100** rpm
